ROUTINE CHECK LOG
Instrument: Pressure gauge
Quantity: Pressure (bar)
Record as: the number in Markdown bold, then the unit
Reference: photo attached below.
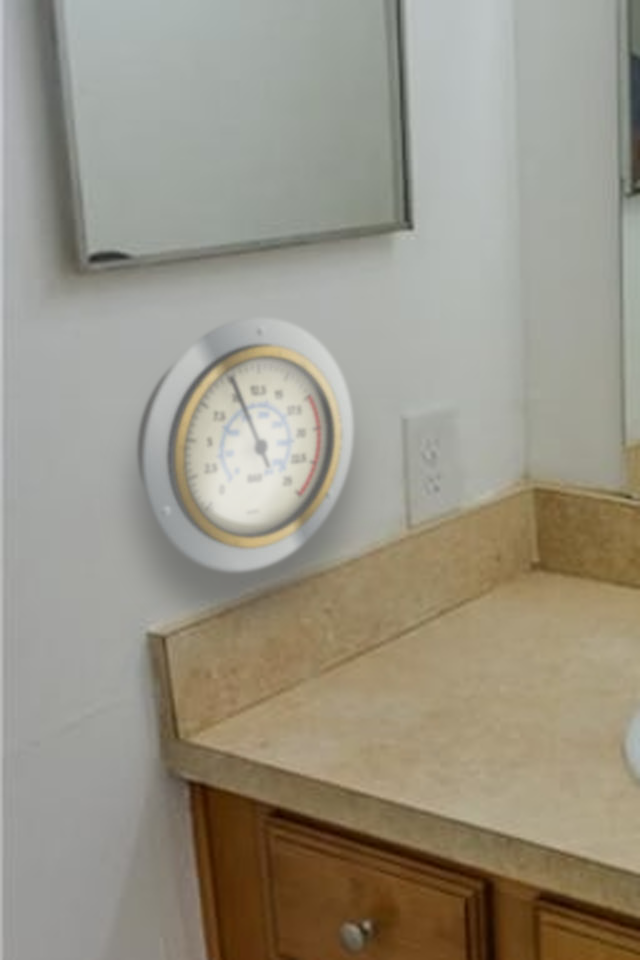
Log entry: **10** bar
